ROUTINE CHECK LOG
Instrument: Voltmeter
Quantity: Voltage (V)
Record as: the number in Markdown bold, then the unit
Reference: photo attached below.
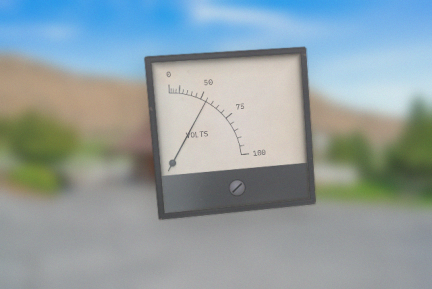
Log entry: **55** V
